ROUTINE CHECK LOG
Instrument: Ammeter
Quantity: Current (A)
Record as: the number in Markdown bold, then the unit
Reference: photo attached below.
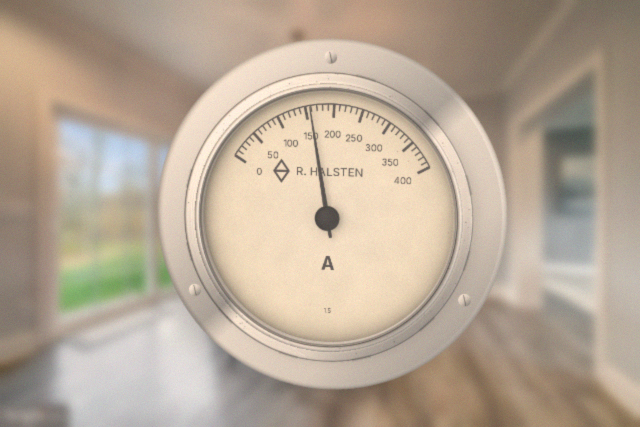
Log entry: **160** A
